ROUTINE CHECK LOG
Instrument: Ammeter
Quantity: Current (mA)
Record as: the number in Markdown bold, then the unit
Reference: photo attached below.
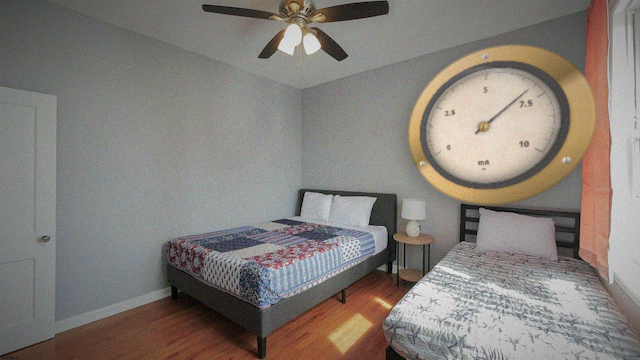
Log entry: **7** mA
